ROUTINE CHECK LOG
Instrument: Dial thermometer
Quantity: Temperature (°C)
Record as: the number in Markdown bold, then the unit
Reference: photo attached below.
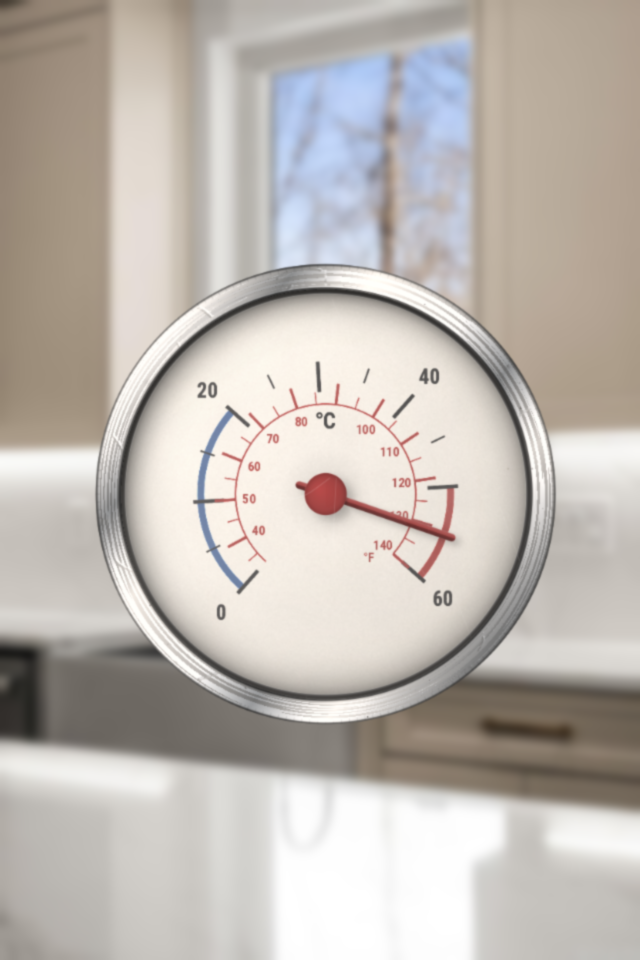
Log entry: **55** °C
